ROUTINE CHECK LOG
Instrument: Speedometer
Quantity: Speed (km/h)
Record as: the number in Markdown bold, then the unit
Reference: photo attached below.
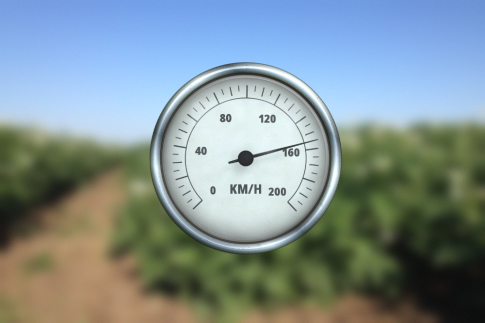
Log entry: **155** km/h
